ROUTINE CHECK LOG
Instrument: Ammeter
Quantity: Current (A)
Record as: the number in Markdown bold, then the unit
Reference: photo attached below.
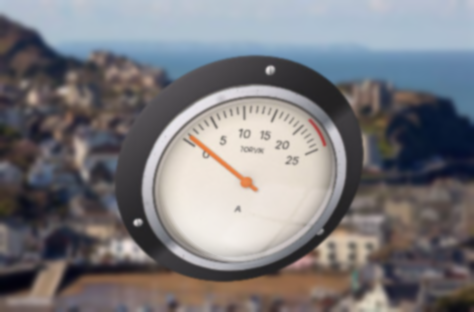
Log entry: **1** A
